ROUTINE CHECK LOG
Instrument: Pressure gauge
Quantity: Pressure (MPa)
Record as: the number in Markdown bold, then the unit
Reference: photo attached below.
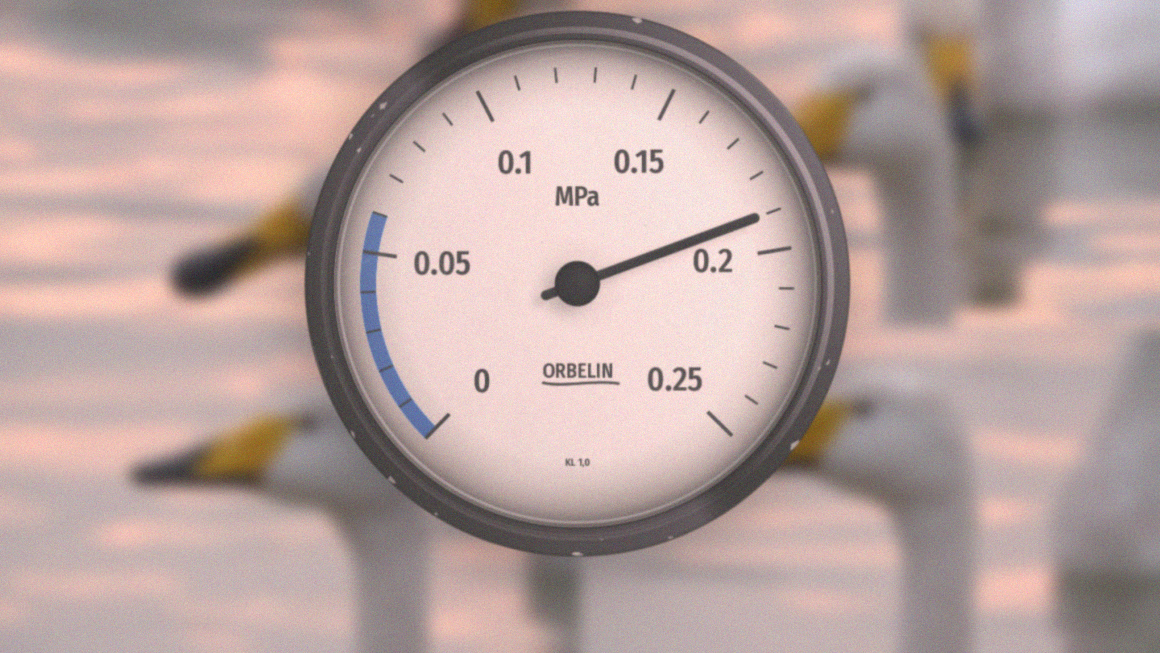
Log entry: **0.19** MPa
